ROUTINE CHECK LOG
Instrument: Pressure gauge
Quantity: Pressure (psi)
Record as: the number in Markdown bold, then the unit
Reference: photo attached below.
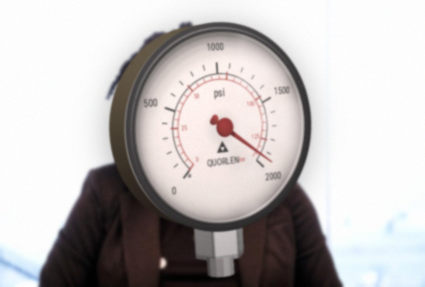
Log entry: **1950** psi
